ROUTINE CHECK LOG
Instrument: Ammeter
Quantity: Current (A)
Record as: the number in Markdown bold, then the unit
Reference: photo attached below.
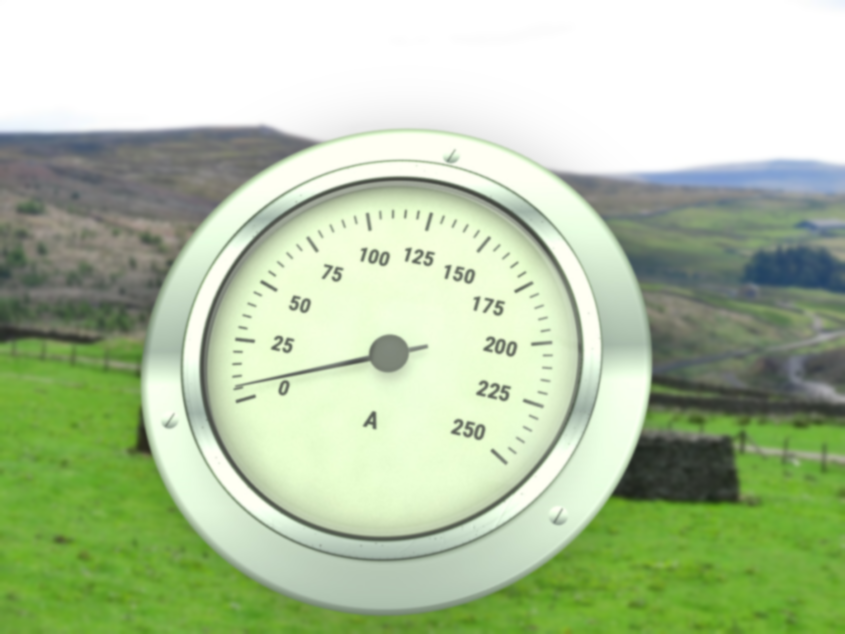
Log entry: **5** A
